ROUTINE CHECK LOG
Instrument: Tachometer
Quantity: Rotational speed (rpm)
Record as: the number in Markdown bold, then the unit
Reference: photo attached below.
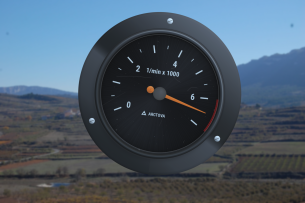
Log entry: **6500** rpm
